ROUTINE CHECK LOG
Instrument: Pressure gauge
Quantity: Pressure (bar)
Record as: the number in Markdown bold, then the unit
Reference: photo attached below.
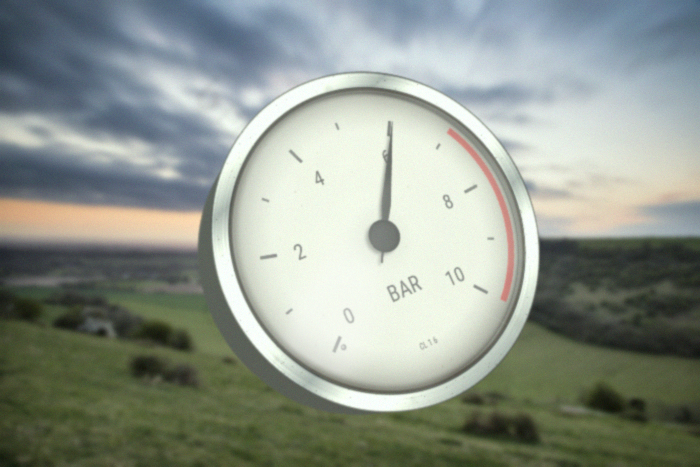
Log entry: **6** bar
